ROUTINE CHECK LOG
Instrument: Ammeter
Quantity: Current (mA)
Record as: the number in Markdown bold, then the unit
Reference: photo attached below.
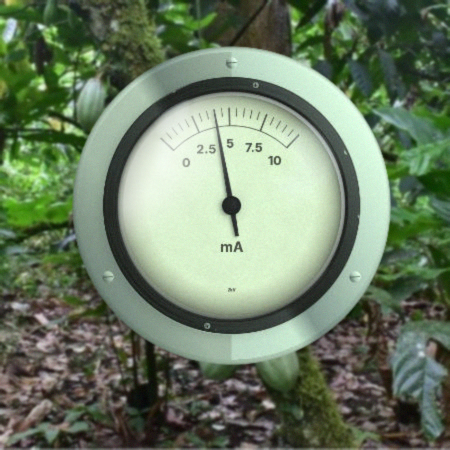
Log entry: **4** mA
